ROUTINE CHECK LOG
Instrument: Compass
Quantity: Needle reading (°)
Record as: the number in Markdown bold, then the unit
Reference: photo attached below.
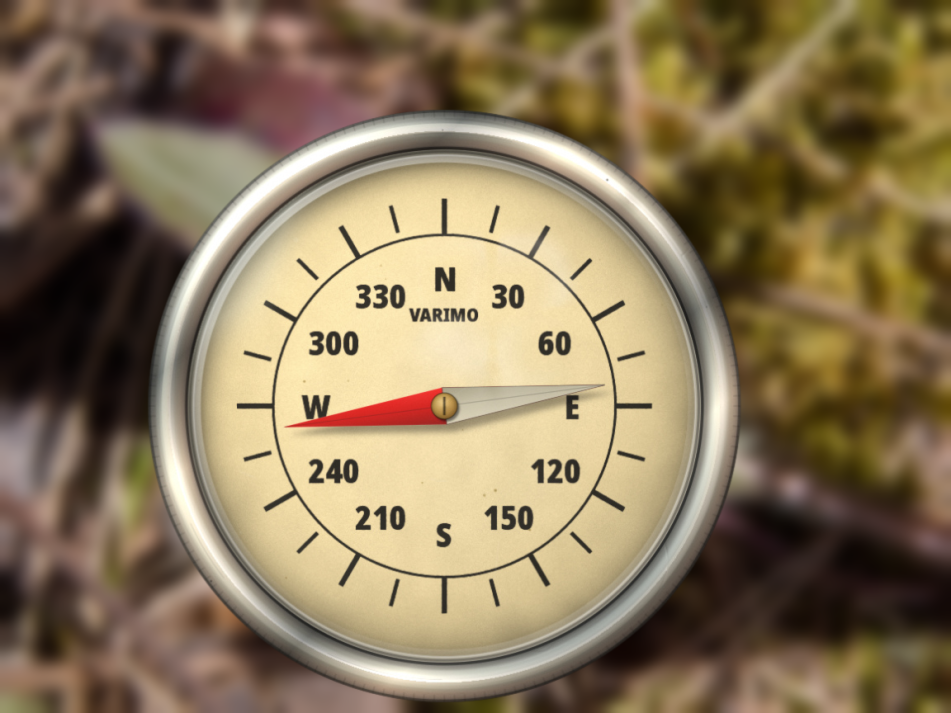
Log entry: **262.5** °
